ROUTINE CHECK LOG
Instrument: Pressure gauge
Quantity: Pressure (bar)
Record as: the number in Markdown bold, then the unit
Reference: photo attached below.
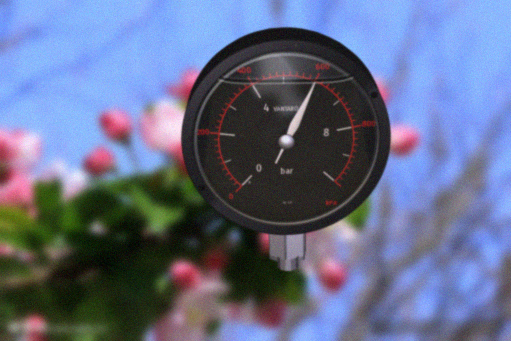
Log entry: **6** bar
